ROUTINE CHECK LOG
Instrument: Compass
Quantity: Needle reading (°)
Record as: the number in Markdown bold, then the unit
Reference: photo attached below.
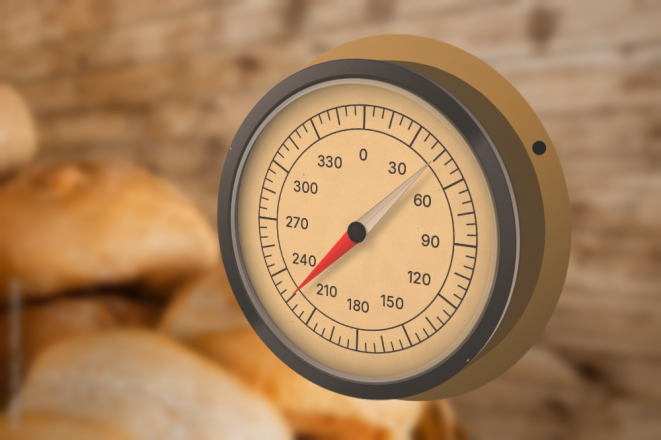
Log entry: **225** °
